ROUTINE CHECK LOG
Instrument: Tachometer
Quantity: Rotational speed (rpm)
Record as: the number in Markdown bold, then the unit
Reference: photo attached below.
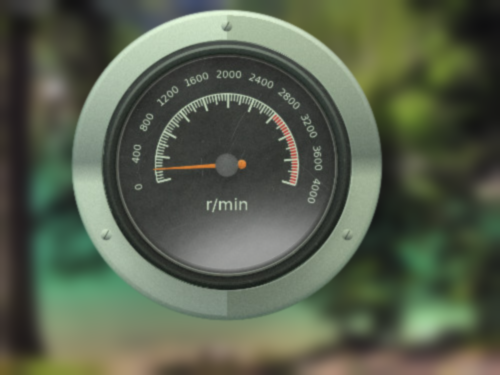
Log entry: **200** rpm
